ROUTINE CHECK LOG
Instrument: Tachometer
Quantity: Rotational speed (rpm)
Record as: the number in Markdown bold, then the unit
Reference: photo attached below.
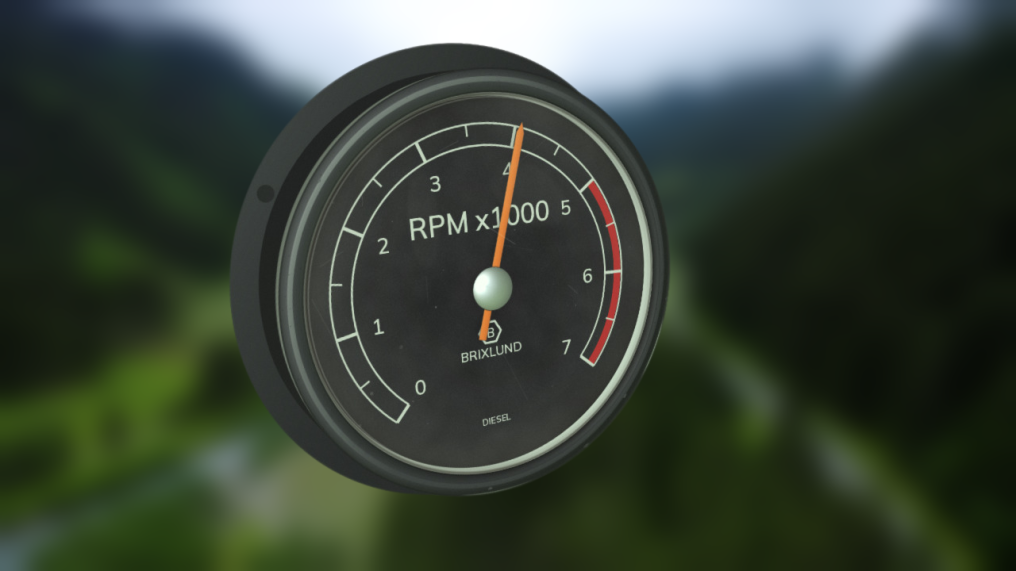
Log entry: **4000** rpm
